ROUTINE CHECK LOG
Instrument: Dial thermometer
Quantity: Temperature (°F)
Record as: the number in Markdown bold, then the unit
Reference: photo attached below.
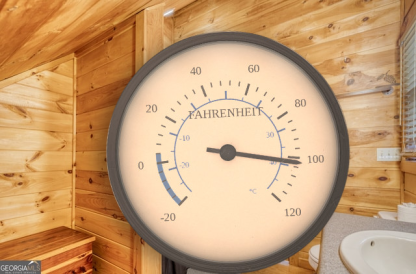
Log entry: **102** °F
